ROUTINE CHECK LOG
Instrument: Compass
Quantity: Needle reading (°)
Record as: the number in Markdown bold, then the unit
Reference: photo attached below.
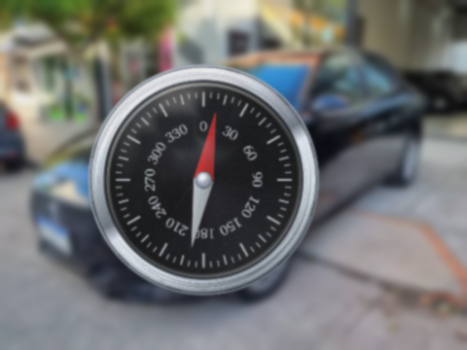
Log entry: **10** °
